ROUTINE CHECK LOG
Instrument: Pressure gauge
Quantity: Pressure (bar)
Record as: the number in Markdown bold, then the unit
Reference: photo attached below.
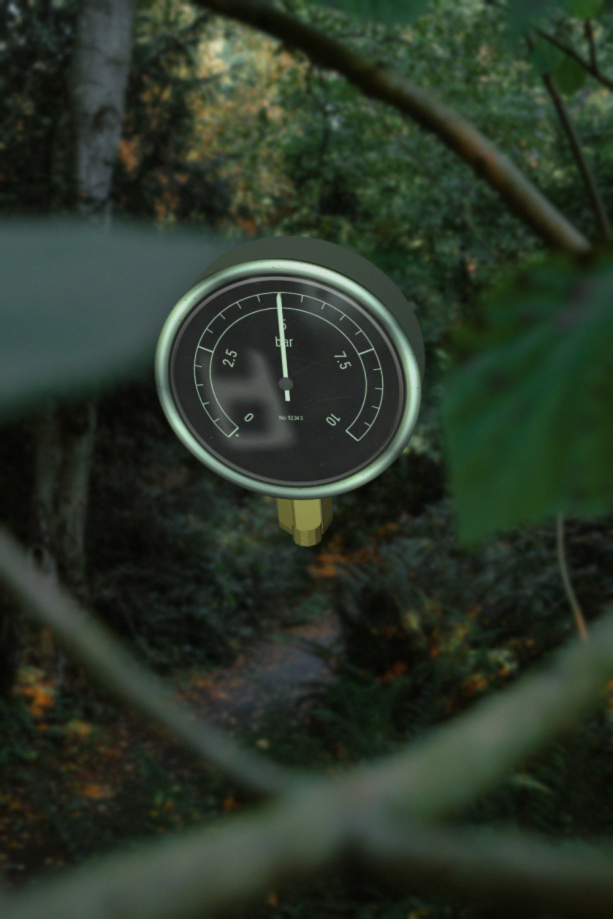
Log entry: **5** bar
